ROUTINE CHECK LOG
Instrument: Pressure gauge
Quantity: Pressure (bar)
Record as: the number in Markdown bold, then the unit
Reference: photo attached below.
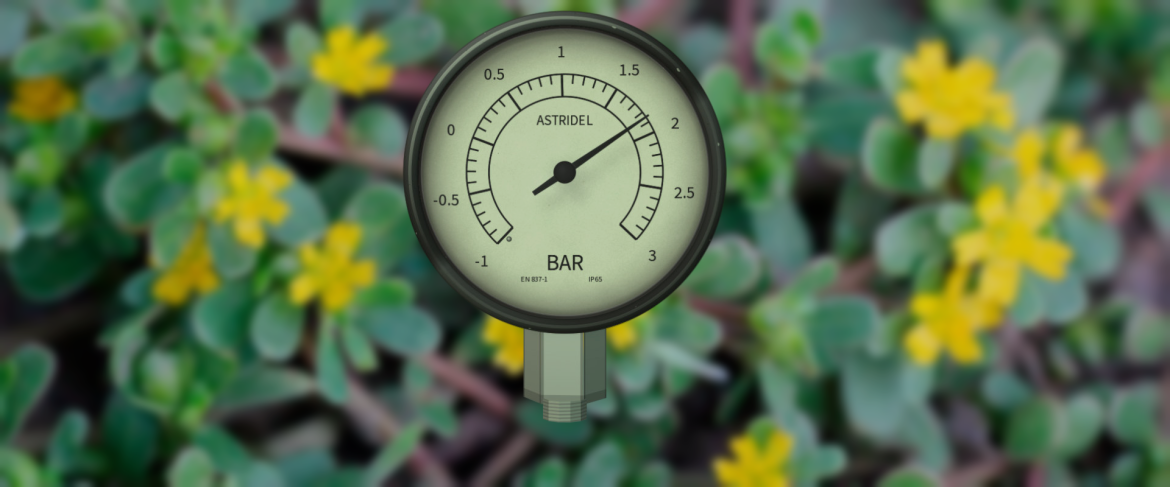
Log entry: **1.85** bar
